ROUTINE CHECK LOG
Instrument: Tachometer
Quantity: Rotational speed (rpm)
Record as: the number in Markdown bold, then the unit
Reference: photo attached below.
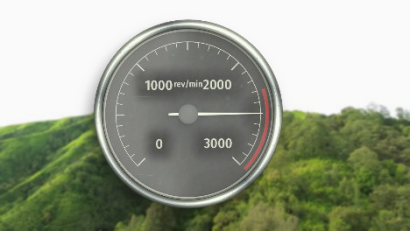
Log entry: **2500** rpm
